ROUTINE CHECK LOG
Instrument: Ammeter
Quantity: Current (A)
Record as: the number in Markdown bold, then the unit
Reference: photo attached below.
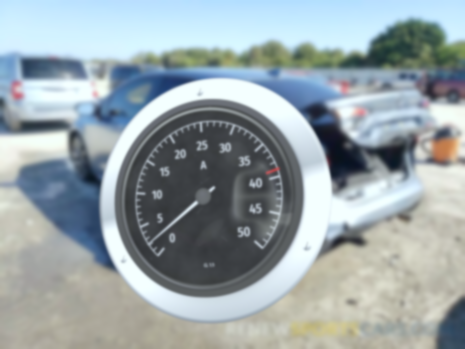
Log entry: **2** A
